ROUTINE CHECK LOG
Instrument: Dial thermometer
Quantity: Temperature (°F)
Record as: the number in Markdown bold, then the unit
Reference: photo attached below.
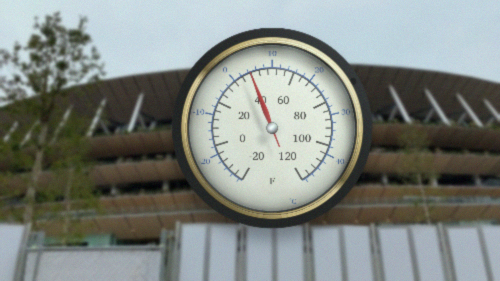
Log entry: **40** °F
